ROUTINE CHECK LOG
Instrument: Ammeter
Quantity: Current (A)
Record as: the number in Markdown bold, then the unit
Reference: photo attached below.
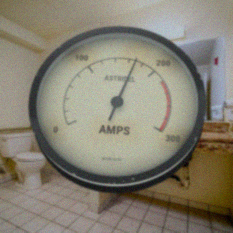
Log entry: **170** A
